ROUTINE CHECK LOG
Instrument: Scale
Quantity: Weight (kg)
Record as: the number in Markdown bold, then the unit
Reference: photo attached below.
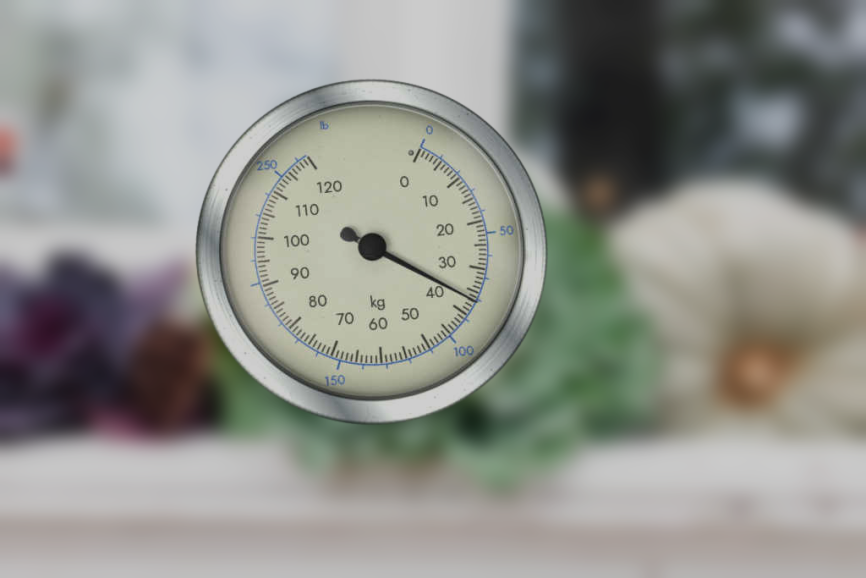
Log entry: **37** kg
